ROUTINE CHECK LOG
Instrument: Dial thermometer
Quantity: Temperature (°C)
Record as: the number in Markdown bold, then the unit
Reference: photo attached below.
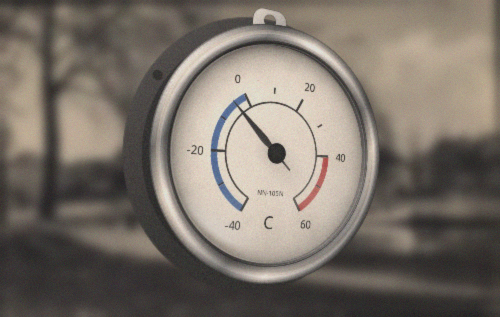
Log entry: **-5** °C
